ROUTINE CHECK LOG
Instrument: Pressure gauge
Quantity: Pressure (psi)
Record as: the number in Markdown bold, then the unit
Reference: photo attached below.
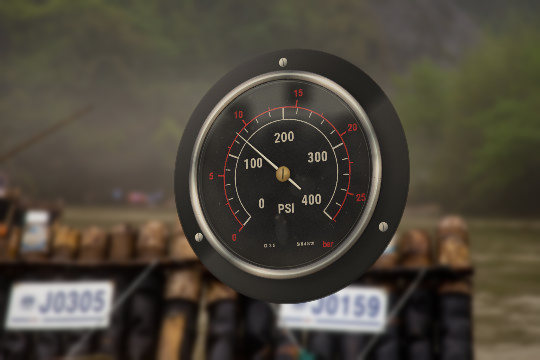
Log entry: **130** psi
